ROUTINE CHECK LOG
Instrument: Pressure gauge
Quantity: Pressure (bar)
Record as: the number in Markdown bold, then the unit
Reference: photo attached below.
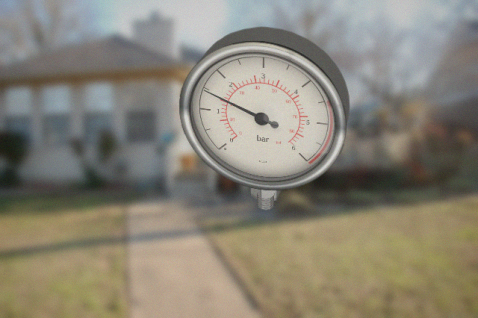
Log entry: **1.5** bar
